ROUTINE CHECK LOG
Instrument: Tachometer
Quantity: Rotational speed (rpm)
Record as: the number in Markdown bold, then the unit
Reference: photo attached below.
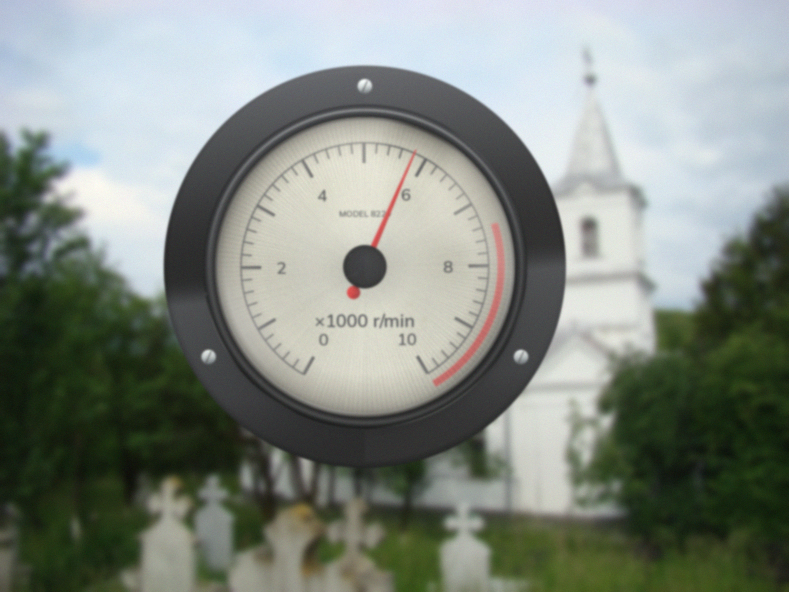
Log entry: **5800** rpm
